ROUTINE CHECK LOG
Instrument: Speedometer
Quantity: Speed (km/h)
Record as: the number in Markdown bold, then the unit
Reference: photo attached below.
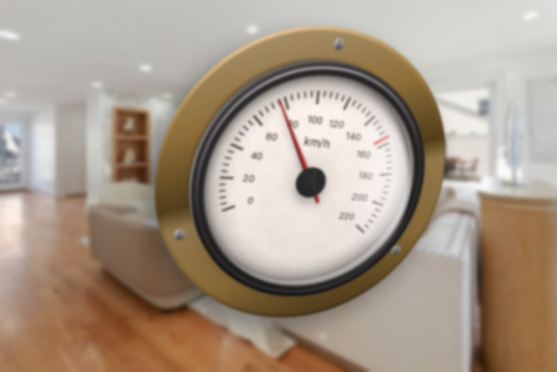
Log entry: **76** km/h
